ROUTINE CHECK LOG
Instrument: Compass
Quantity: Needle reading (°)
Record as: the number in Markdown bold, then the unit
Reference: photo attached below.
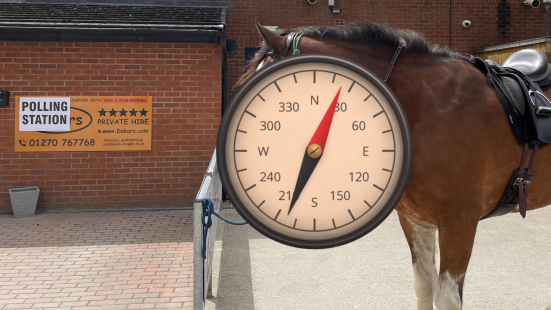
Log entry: **22.5** °
